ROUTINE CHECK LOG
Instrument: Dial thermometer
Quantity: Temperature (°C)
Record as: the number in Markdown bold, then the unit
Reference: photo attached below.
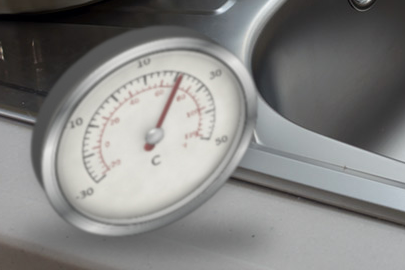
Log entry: **20** °C
